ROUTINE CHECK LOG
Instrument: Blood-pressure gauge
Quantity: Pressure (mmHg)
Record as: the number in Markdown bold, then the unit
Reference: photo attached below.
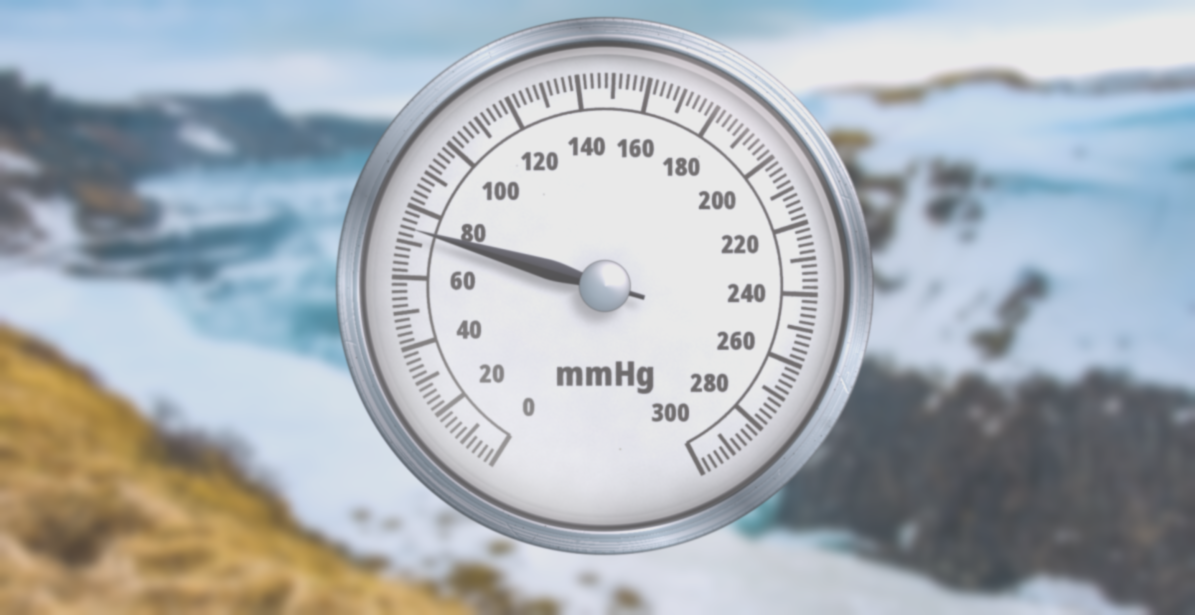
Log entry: **74** mmHg
